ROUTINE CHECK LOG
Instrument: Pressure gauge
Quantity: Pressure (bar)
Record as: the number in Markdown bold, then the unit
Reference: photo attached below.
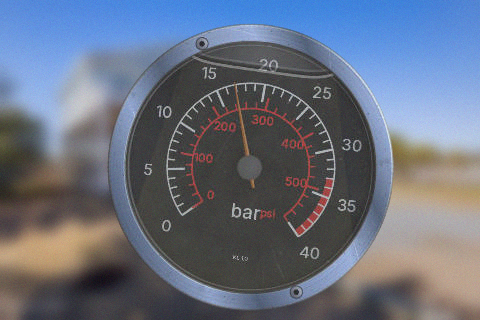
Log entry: **17** bar
